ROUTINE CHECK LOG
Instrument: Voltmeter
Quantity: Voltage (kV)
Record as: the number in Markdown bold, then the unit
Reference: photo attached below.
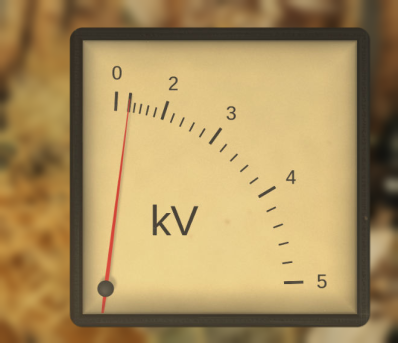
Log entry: **1** kV
